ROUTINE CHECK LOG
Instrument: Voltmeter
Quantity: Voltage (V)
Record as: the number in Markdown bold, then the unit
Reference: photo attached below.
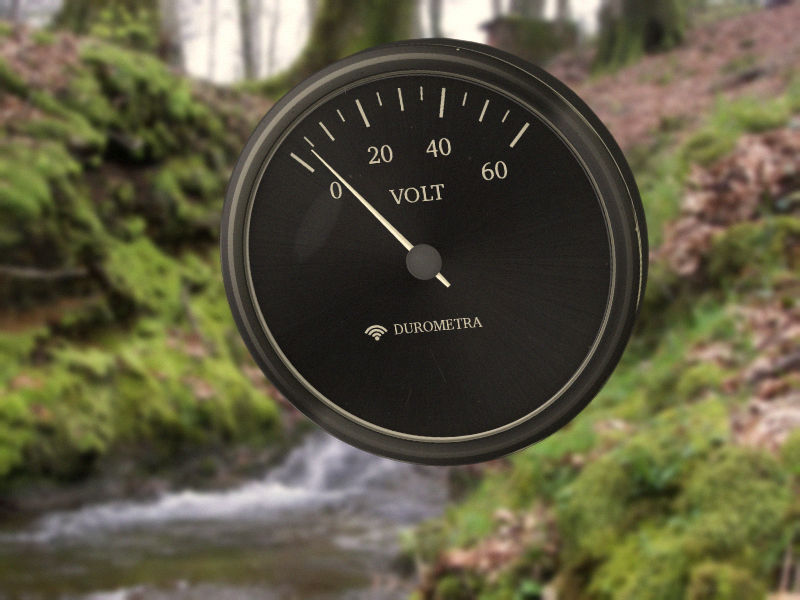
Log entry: **5** V
